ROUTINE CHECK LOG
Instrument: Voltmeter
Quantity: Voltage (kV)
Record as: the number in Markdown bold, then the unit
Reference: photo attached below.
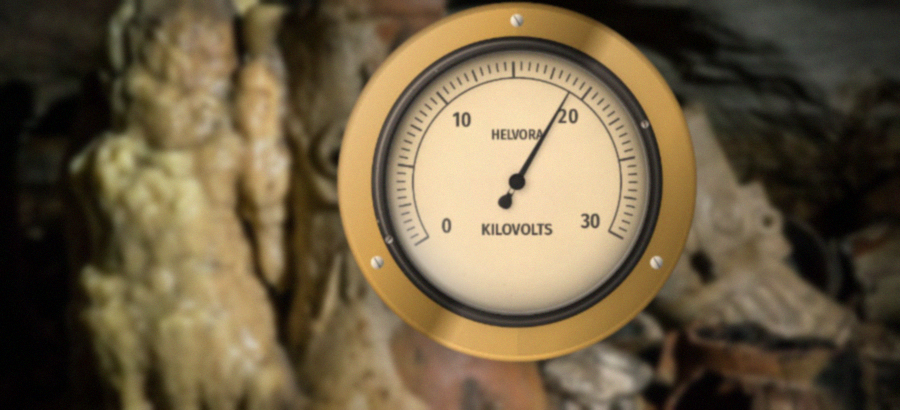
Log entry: **19** kV
